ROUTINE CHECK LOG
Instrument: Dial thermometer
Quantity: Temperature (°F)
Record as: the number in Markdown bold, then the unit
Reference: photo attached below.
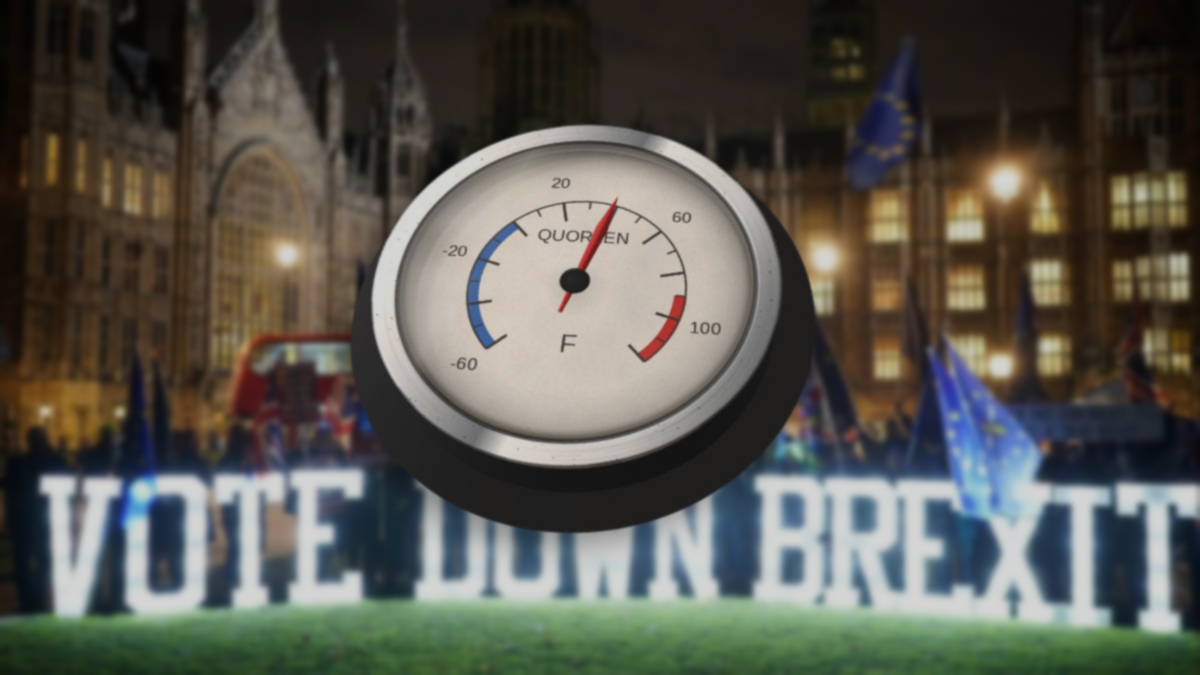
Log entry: **40** °F
